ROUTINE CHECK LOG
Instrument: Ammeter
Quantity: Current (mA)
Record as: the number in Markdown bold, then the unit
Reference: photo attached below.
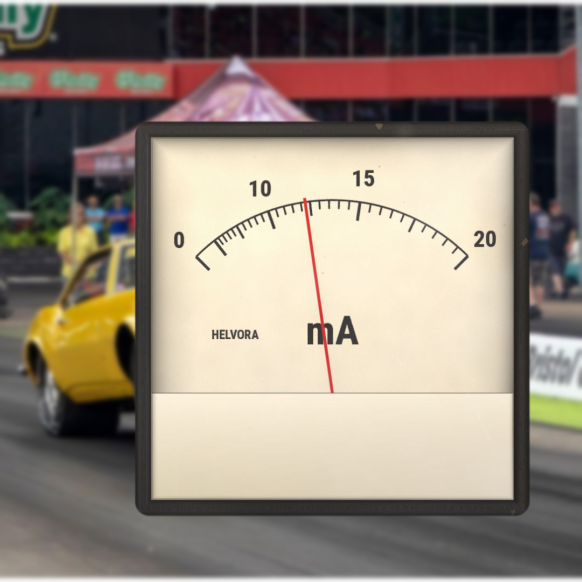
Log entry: **12.25** mA
